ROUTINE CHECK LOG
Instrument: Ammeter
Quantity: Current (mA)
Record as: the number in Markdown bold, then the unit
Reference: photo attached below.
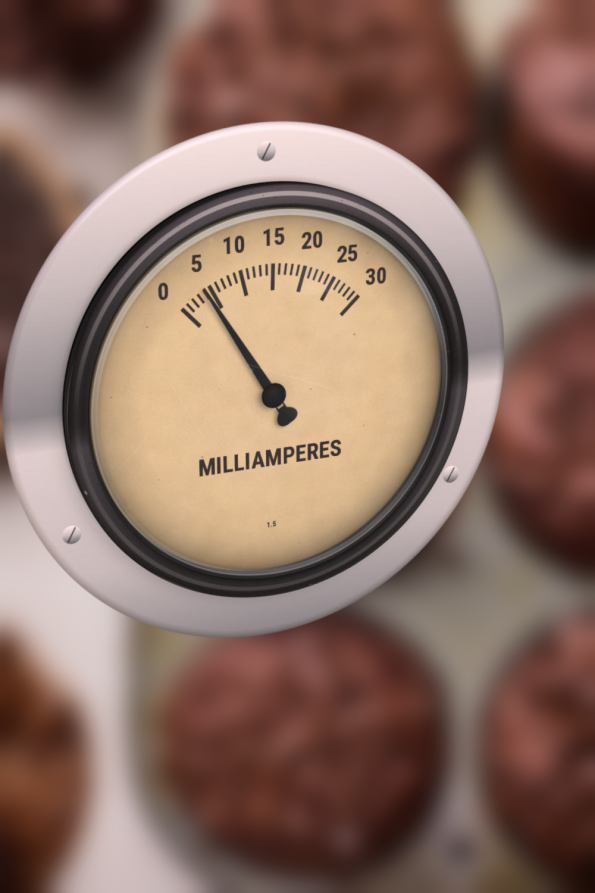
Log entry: **4** mA
